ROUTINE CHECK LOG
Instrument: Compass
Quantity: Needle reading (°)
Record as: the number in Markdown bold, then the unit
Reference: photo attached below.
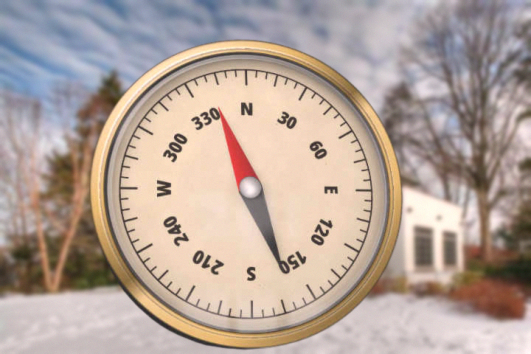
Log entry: **340** °
